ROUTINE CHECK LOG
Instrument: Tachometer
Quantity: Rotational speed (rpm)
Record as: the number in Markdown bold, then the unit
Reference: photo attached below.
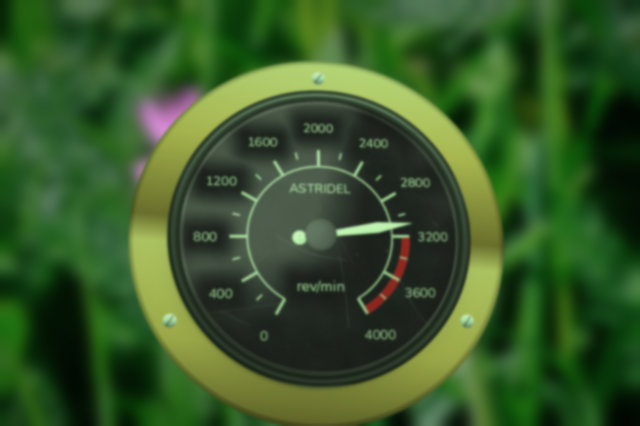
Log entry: **3100** rpm
